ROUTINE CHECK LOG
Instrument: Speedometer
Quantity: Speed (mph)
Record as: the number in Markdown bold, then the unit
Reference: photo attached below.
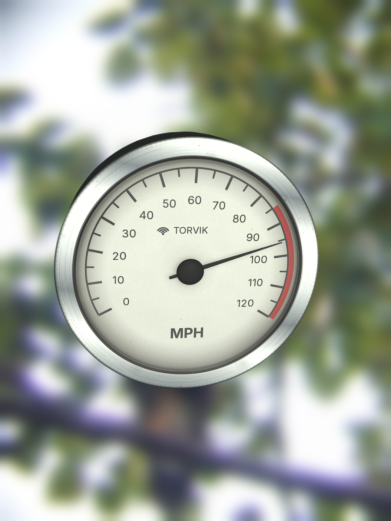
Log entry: **95** mph
